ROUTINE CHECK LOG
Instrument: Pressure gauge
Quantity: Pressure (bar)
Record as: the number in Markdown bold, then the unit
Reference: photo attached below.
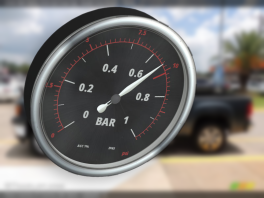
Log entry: **0.65** bar
